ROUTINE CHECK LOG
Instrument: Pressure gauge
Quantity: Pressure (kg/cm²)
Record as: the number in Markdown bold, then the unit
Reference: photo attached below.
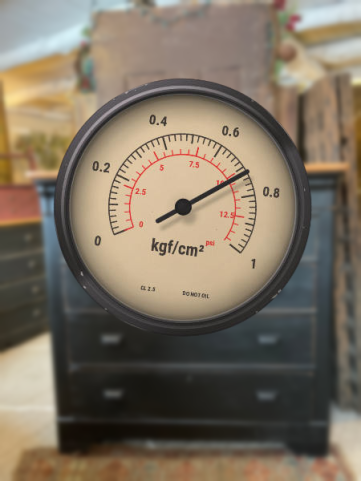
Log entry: **0.72** kg/cm²
